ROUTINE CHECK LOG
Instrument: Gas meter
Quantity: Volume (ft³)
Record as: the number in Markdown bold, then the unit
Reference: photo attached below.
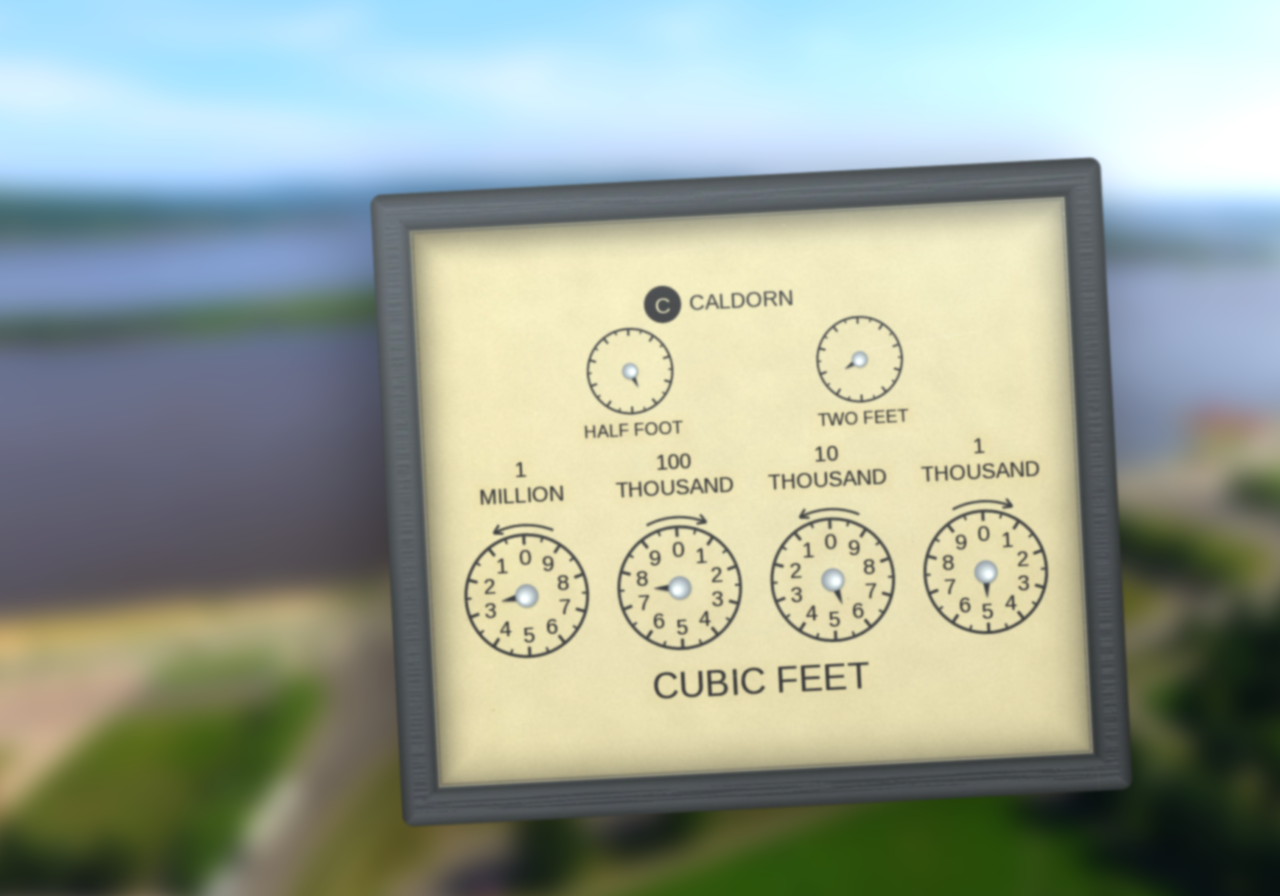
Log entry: **275500** ft³
